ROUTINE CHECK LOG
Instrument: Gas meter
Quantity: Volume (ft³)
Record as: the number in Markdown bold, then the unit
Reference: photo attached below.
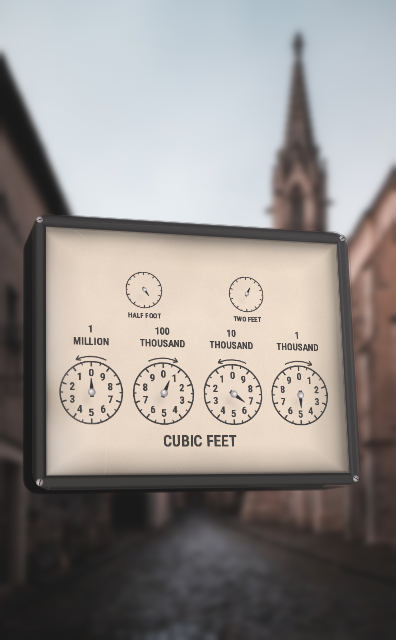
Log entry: **6500** ft³
